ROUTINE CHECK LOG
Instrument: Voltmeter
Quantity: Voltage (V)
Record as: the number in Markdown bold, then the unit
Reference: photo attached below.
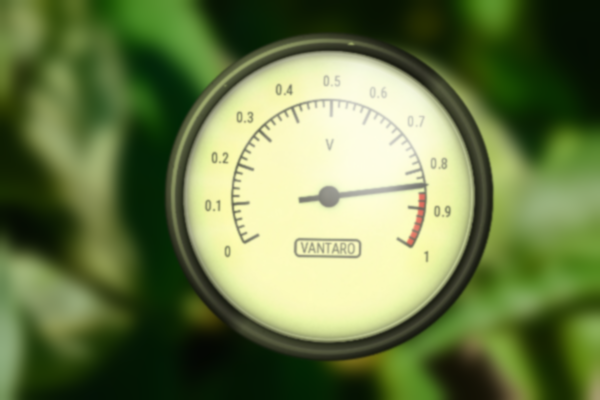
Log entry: **0.84** V
